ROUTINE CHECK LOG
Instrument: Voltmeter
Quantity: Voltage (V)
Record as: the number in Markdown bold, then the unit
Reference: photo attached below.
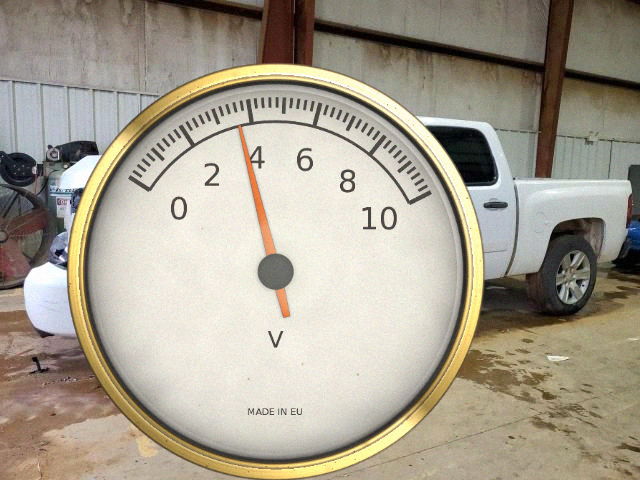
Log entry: **3.6** V
